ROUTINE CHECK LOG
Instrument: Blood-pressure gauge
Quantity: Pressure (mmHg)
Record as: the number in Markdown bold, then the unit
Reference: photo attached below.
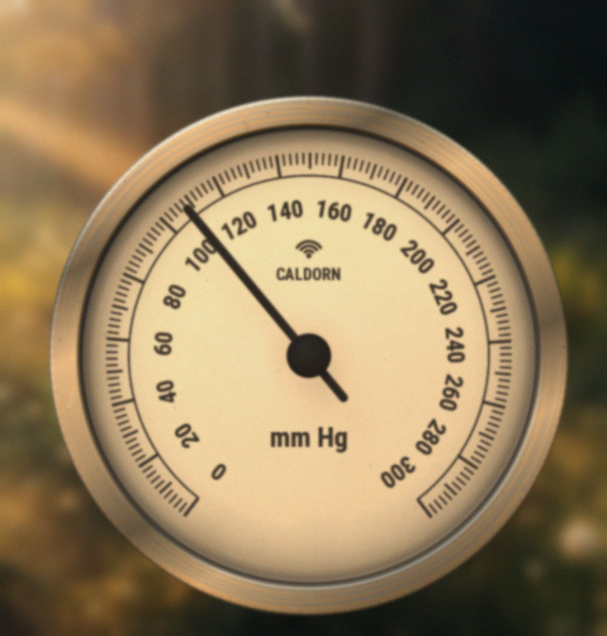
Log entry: **108** mmHg
